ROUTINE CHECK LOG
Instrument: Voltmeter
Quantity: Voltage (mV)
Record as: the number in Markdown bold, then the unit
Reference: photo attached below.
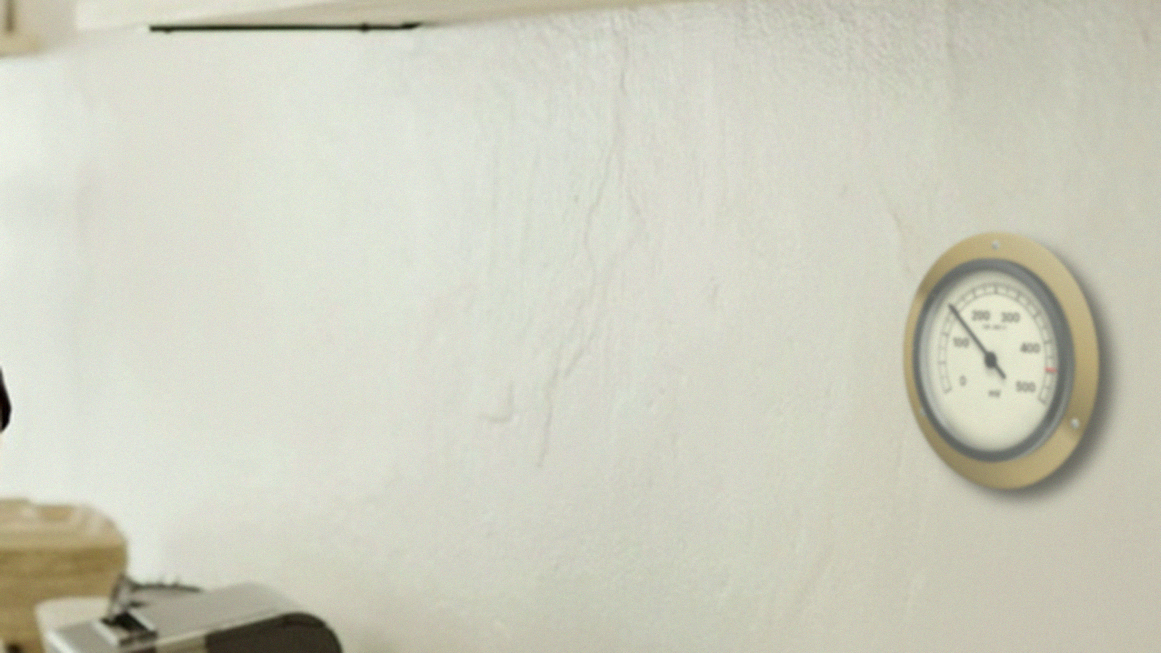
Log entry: **150** mV
